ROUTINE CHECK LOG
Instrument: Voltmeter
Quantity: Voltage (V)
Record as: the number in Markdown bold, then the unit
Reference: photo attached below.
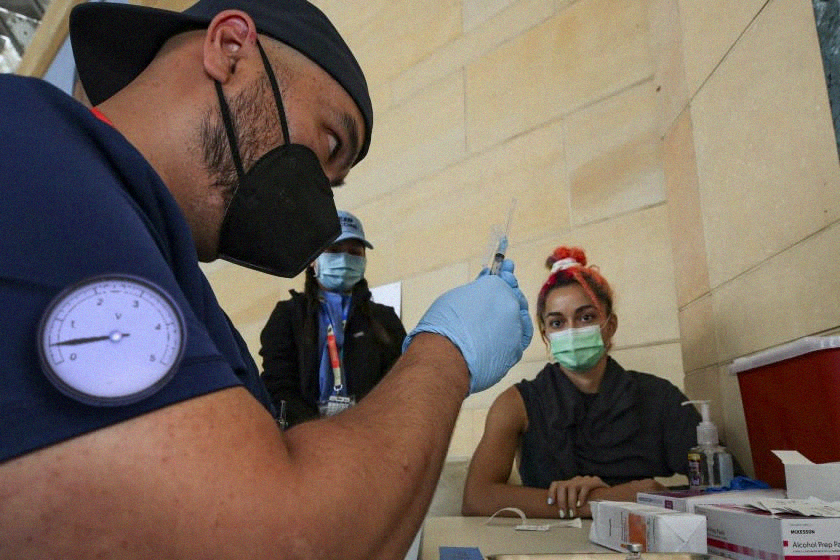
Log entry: **0.4** V
